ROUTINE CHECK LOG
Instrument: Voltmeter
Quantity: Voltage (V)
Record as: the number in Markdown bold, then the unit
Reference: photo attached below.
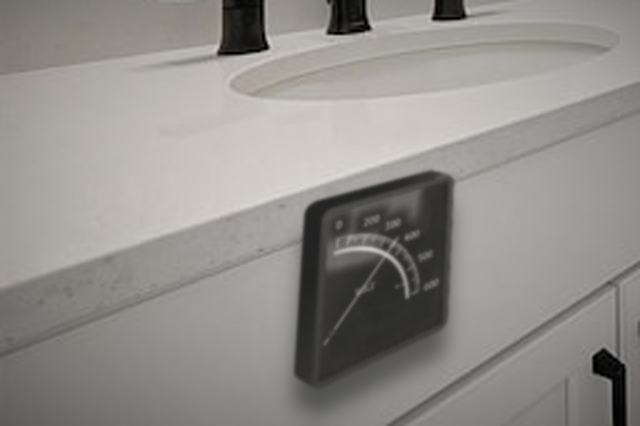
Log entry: **350** V
